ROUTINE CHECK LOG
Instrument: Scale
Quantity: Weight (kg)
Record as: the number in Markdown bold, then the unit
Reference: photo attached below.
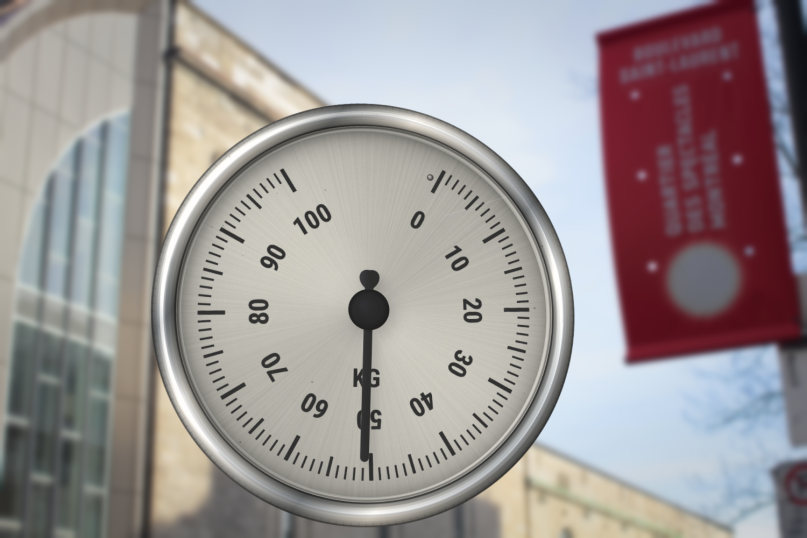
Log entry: **51** kg
